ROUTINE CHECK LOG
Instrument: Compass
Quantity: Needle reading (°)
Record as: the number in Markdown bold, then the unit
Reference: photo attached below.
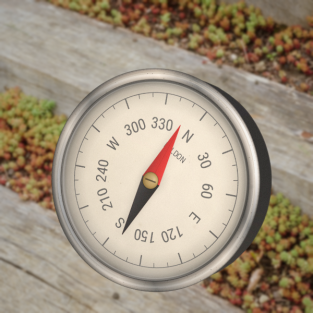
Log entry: **350** °
